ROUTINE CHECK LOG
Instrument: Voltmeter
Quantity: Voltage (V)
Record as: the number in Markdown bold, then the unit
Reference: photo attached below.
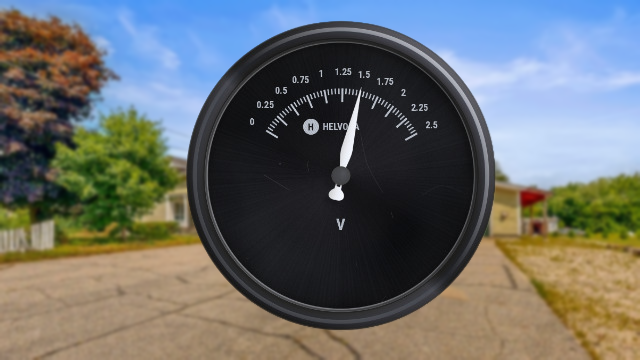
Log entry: **1.5** V
